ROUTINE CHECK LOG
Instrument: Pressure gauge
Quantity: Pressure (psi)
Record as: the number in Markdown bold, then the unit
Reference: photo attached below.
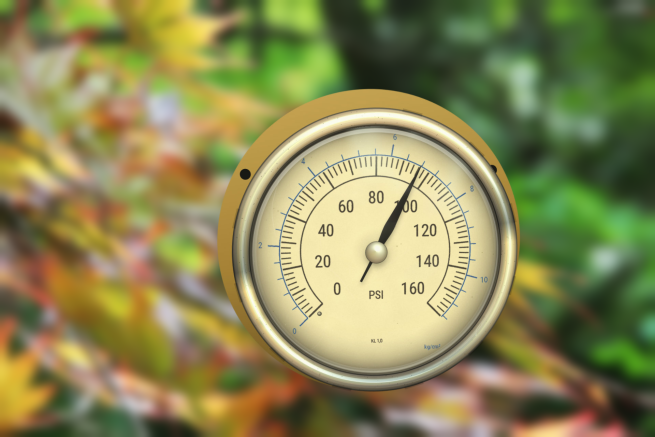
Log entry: **96** psi
